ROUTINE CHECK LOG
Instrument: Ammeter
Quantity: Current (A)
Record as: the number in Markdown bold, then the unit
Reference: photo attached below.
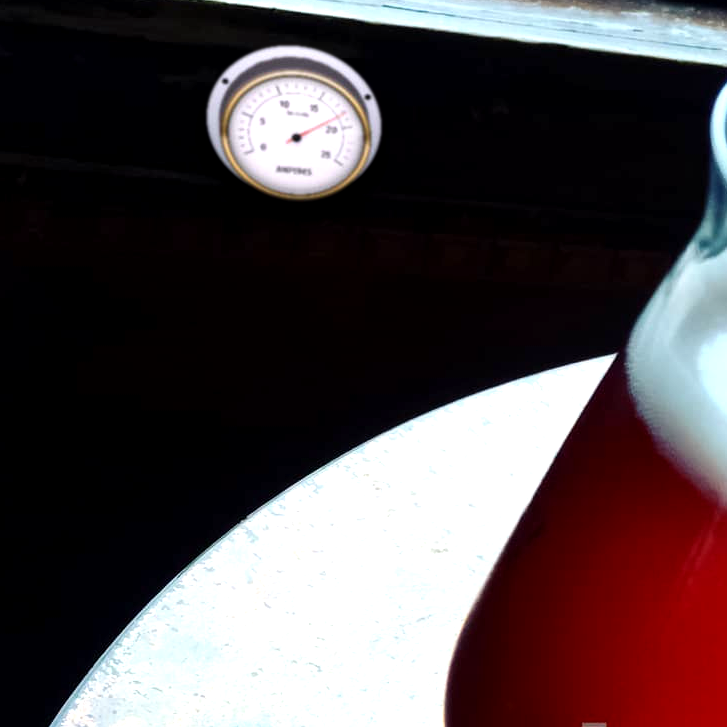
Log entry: **18** A
